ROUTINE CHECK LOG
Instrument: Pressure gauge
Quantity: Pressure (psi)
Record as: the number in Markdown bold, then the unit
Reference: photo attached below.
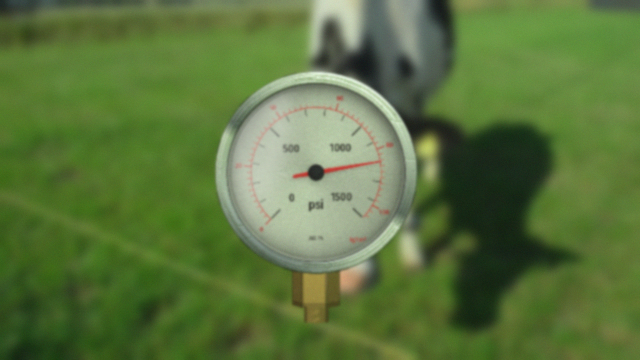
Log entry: **1200** psi
